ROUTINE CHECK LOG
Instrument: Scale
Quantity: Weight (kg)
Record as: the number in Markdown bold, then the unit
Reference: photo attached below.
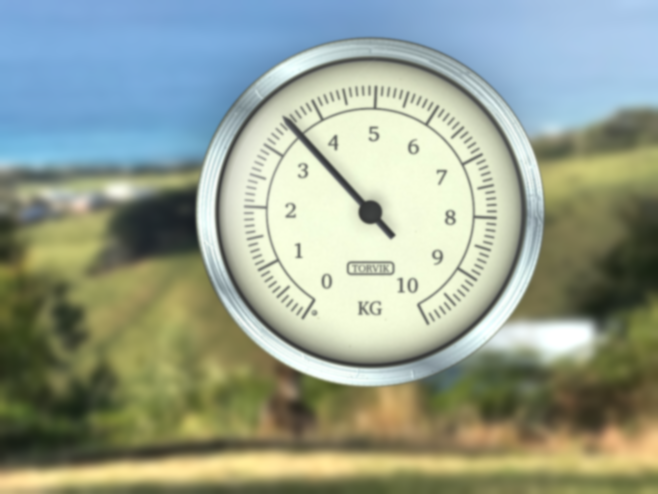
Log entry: **3.5** kg
